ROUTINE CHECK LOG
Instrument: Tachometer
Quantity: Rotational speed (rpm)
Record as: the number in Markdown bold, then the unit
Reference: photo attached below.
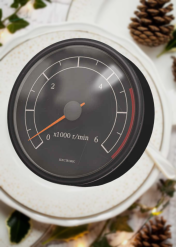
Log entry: **250** rpm
